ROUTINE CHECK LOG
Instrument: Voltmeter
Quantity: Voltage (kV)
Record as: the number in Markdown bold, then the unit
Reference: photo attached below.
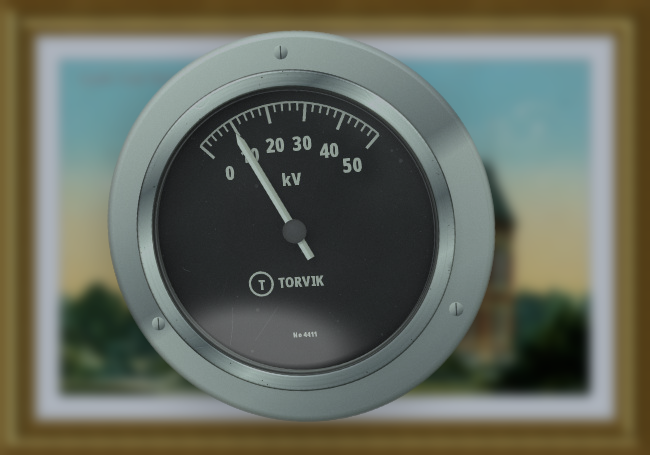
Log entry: **10** kV
